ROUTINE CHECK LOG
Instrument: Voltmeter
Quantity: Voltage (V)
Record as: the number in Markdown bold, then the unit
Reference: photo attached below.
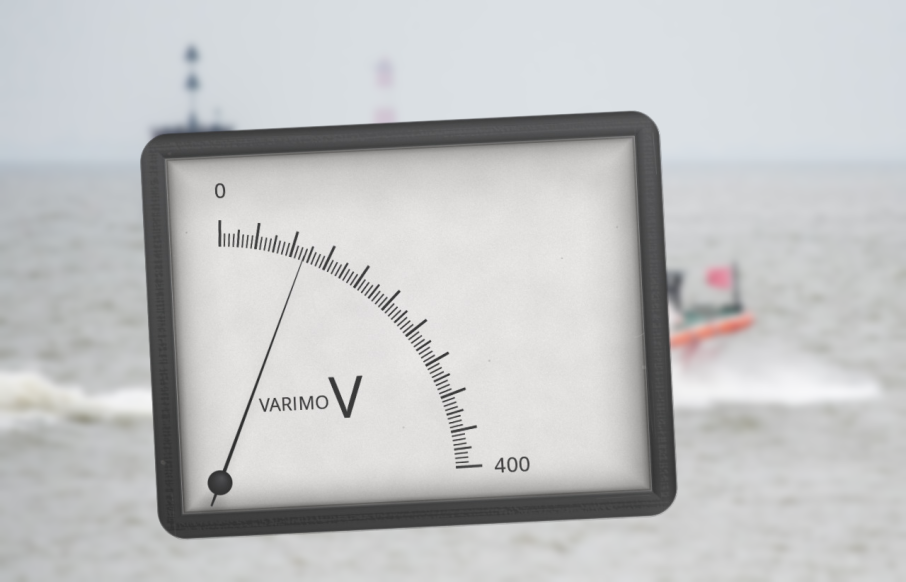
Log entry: **95** V
